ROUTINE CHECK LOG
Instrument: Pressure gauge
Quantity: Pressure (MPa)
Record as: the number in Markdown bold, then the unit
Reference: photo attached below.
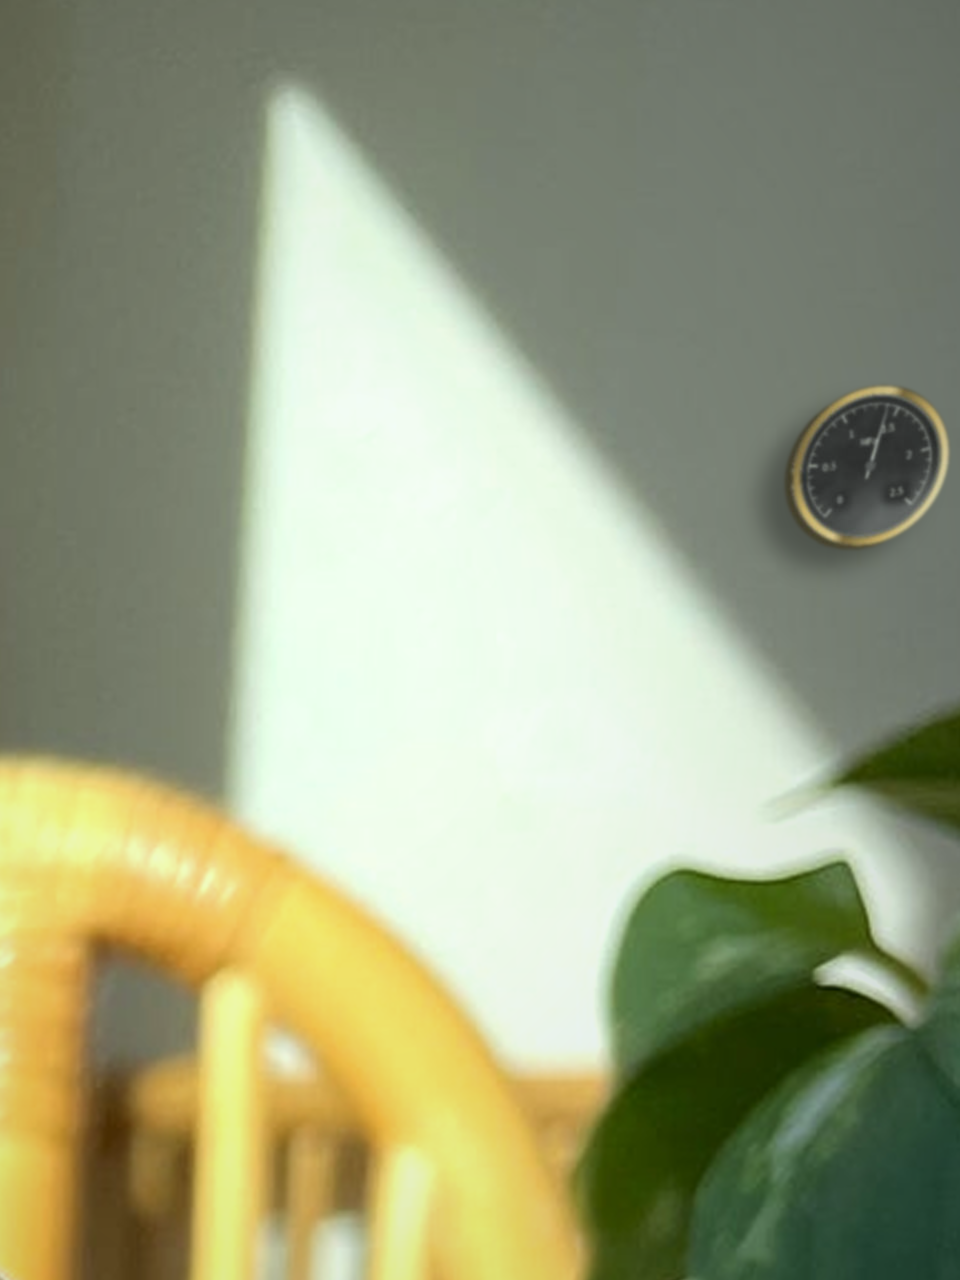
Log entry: **1.4** MPa
